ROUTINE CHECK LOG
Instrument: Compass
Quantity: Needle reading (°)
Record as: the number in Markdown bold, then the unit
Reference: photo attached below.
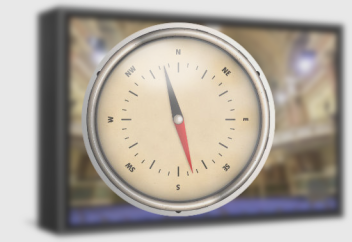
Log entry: **165** °
